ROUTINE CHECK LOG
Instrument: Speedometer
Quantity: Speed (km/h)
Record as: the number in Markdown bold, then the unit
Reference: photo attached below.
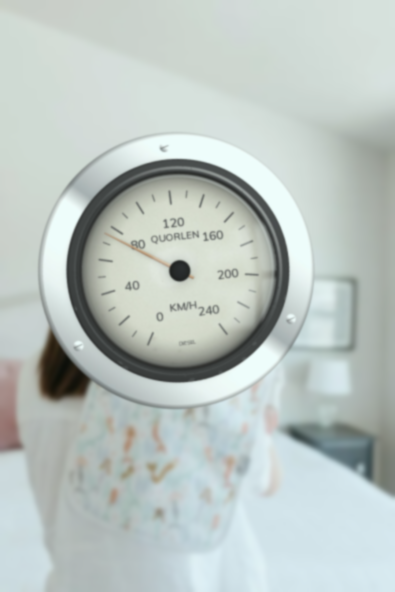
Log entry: **75** km/h
